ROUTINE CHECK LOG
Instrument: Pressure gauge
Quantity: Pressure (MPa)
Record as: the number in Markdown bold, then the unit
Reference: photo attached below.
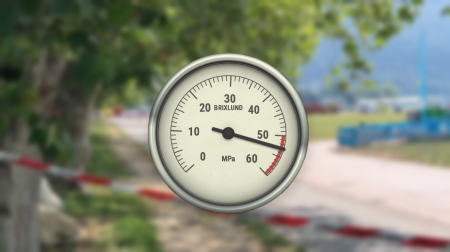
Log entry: **53** MPa
